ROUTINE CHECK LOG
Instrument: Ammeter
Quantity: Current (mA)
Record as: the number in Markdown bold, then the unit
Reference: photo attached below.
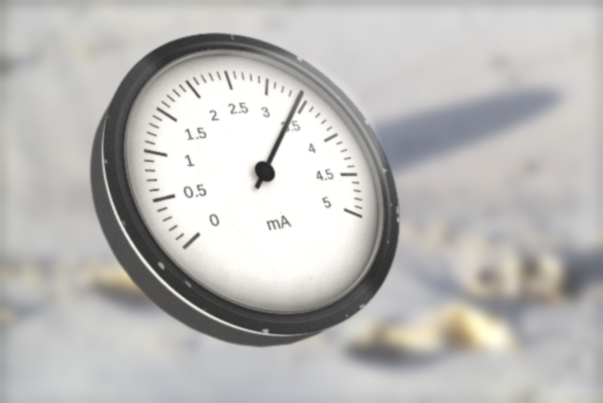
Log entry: **3.4** mA
